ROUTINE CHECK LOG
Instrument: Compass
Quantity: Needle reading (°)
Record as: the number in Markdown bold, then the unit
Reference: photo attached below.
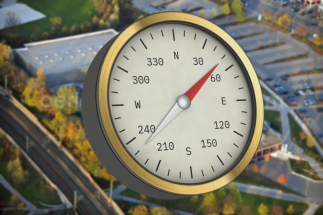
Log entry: **50** °
